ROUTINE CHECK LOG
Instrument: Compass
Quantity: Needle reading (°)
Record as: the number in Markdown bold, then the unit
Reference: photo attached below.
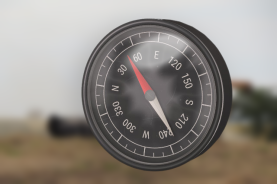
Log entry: **50** °
